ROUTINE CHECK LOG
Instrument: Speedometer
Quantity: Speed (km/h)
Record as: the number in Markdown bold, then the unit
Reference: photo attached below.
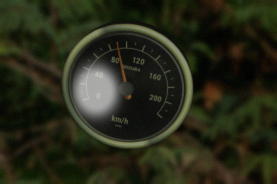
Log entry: **90** km/h
